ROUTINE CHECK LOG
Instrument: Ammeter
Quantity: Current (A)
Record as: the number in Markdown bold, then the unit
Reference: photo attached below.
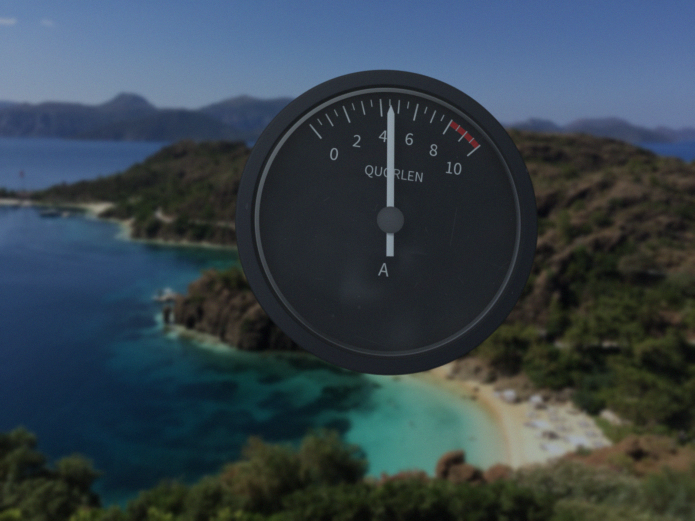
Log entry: **4.5** A
